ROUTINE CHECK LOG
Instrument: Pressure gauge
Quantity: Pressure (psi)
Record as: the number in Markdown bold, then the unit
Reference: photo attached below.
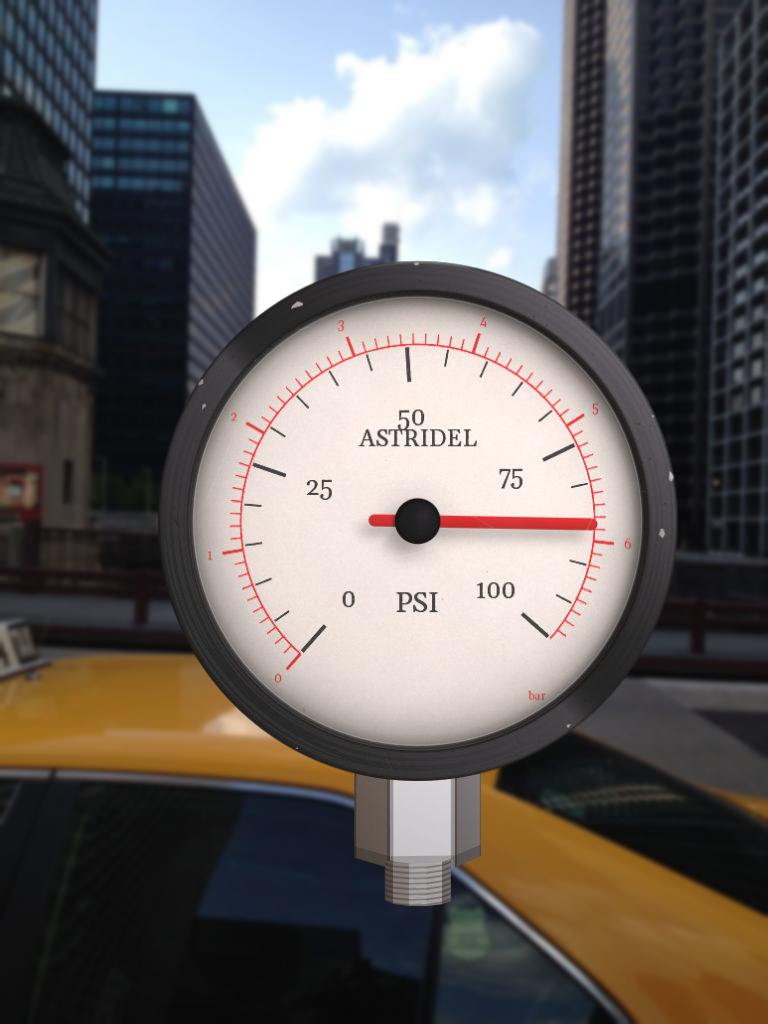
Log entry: **85** psi
